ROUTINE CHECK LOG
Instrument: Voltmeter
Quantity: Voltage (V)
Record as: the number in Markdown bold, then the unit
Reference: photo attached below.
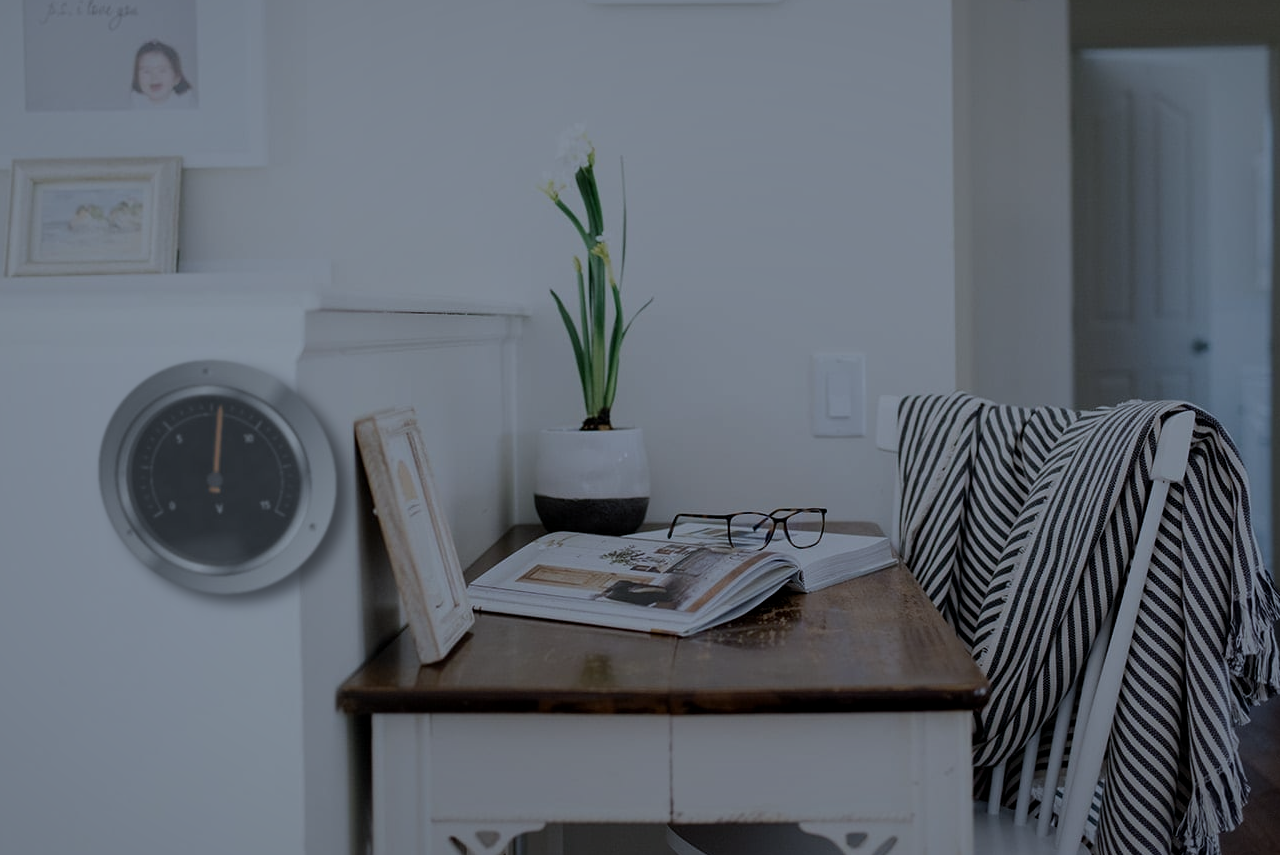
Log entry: **8** V
